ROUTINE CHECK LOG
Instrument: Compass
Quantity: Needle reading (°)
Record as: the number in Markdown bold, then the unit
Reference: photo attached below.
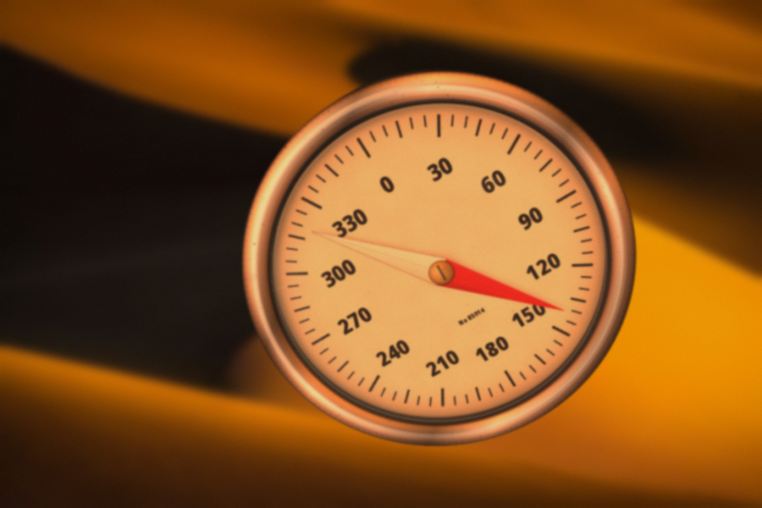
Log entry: **140** °
